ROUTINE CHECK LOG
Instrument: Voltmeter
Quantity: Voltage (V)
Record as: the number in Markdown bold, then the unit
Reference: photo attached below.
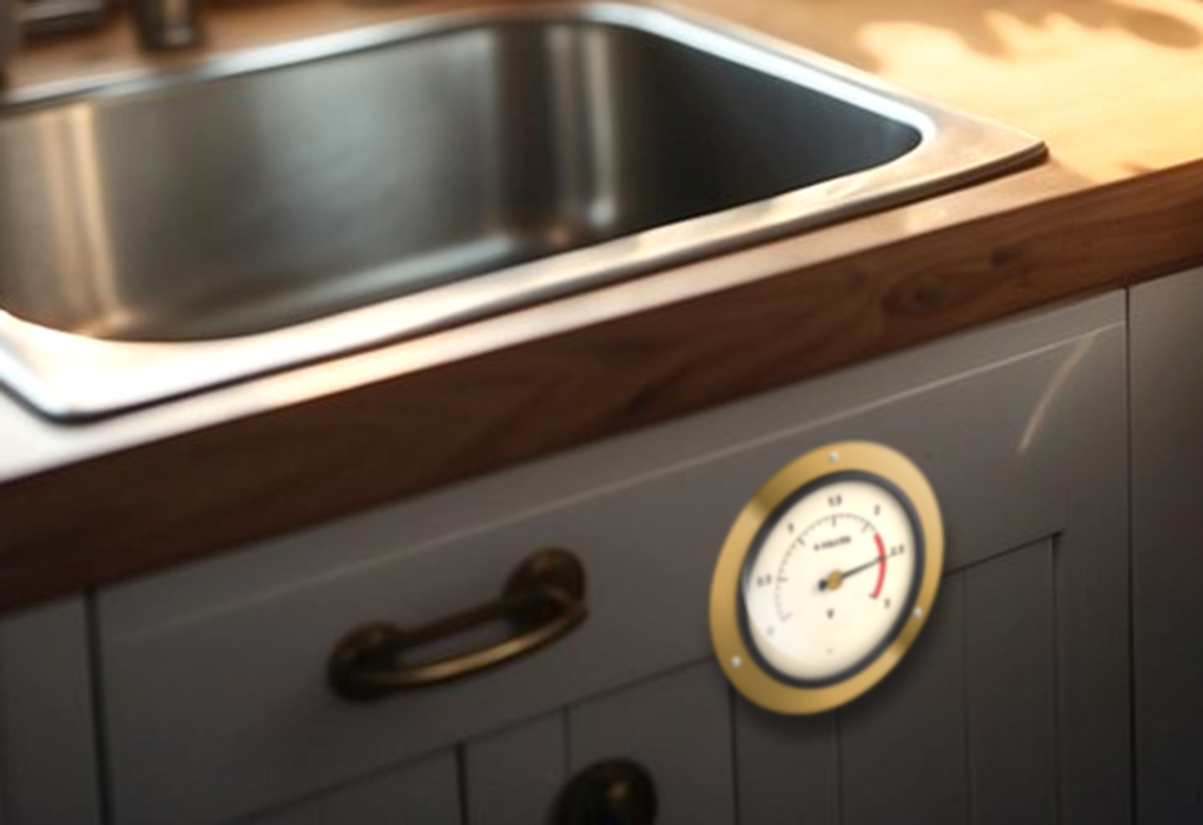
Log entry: **2.5** V
